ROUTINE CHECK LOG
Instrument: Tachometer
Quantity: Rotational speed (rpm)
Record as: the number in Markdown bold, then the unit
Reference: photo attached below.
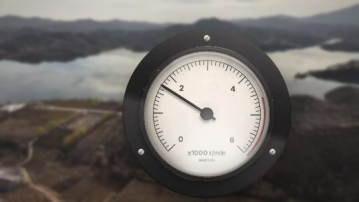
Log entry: **1700** rpm
